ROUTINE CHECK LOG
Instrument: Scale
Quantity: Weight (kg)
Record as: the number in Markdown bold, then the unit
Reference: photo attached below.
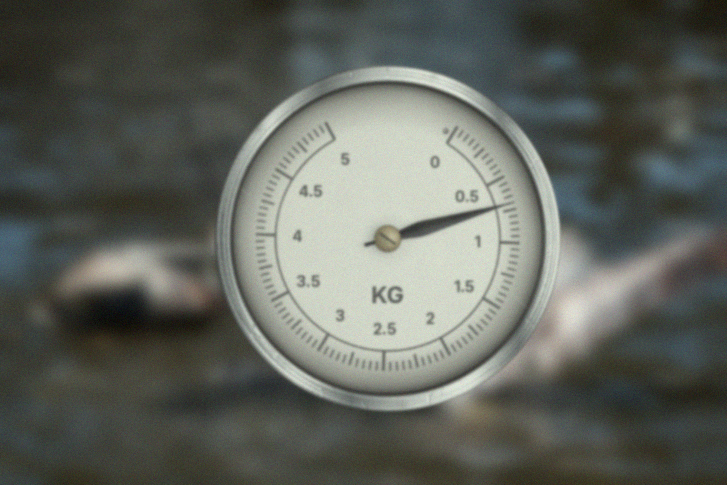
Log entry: **0.7** kg
